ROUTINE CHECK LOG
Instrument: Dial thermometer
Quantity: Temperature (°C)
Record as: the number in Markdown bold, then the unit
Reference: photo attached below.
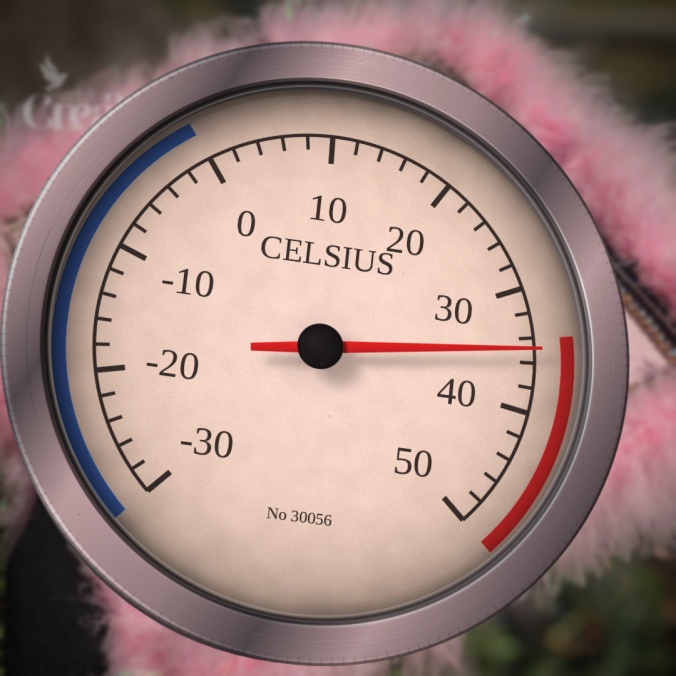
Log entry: **35** °C
